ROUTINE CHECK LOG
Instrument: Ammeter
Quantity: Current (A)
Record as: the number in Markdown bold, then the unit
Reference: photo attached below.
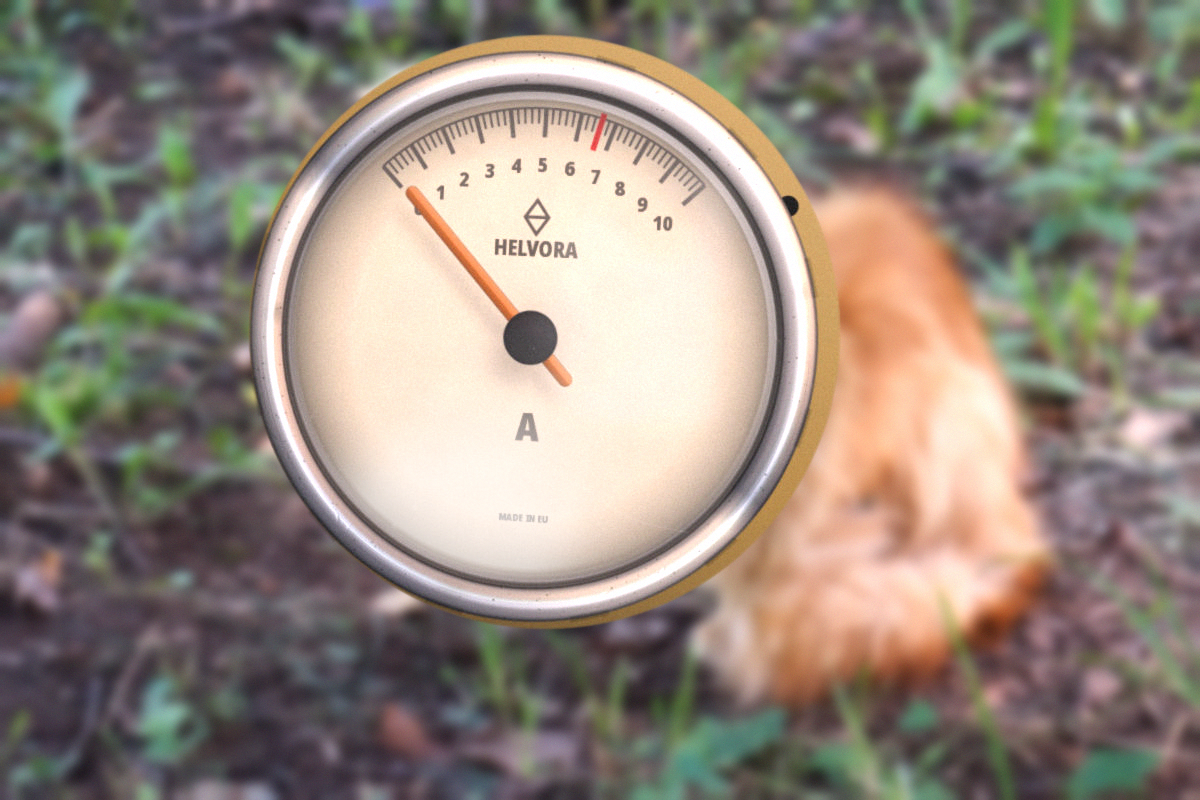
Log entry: **0.2** A
